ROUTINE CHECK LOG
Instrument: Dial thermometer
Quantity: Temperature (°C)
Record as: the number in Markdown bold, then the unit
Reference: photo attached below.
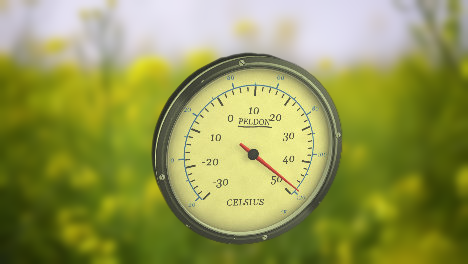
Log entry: **48** °C
